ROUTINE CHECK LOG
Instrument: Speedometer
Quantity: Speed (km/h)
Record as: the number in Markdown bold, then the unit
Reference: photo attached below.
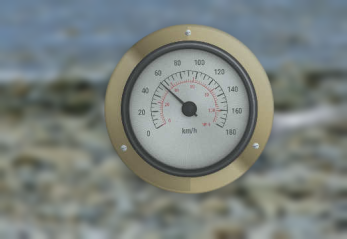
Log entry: **55** km/h
